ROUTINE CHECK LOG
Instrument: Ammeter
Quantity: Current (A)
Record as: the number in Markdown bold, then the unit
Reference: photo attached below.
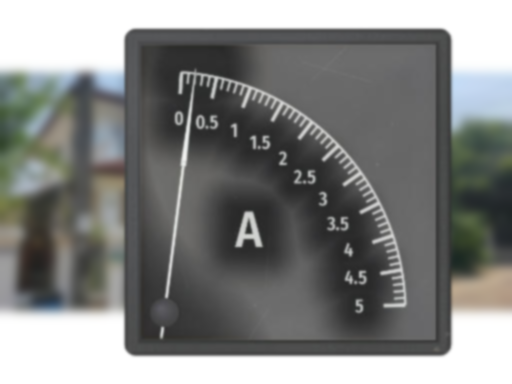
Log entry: **0.2** A
